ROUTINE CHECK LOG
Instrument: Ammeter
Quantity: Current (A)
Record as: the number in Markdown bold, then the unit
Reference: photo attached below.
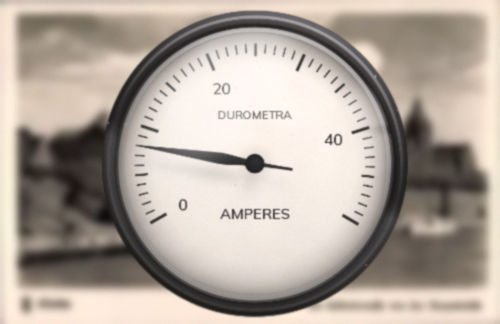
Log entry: **8** A
